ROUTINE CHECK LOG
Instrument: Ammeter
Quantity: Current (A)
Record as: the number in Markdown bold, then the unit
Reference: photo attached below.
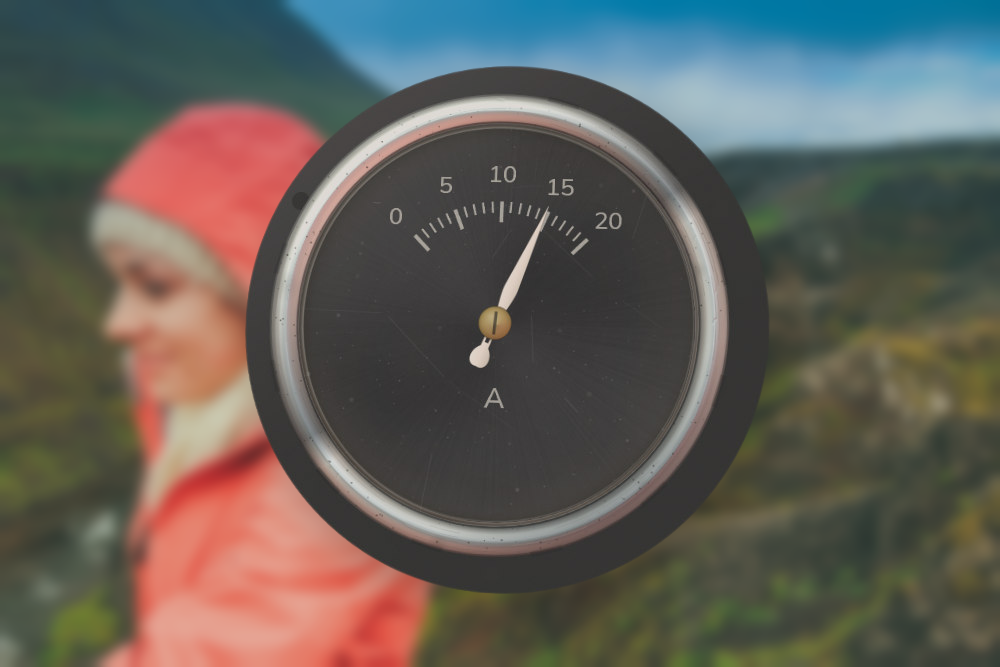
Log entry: **15** A
